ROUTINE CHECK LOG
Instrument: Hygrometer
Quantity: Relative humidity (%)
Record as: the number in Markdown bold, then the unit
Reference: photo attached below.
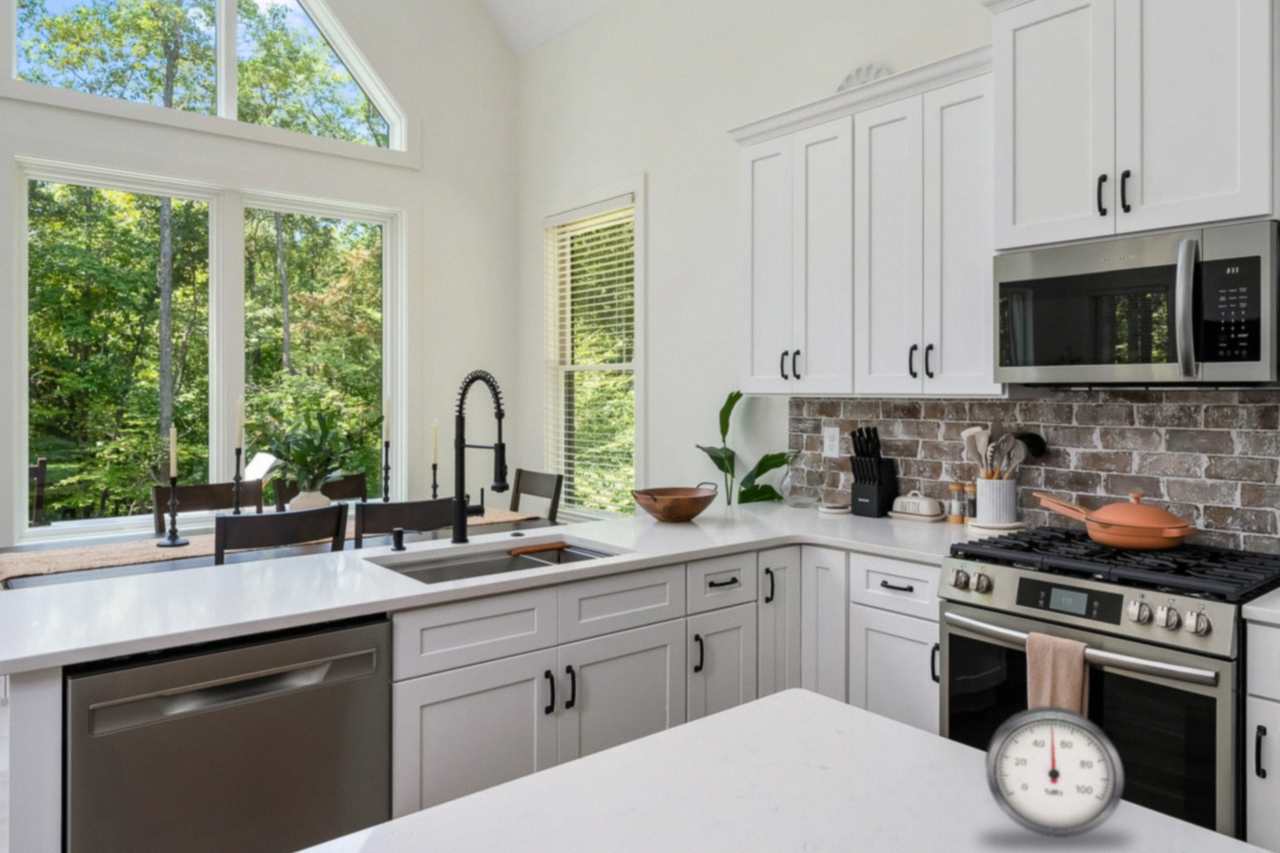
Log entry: **50** %
